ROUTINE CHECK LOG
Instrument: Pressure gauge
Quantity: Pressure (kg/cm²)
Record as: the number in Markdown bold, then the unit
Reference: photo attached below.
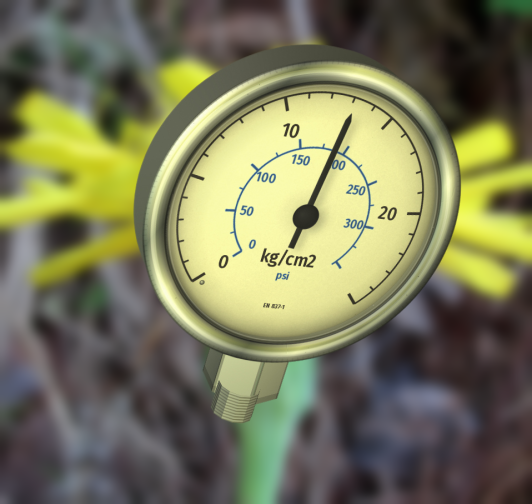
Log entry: **13** kg/cm²
